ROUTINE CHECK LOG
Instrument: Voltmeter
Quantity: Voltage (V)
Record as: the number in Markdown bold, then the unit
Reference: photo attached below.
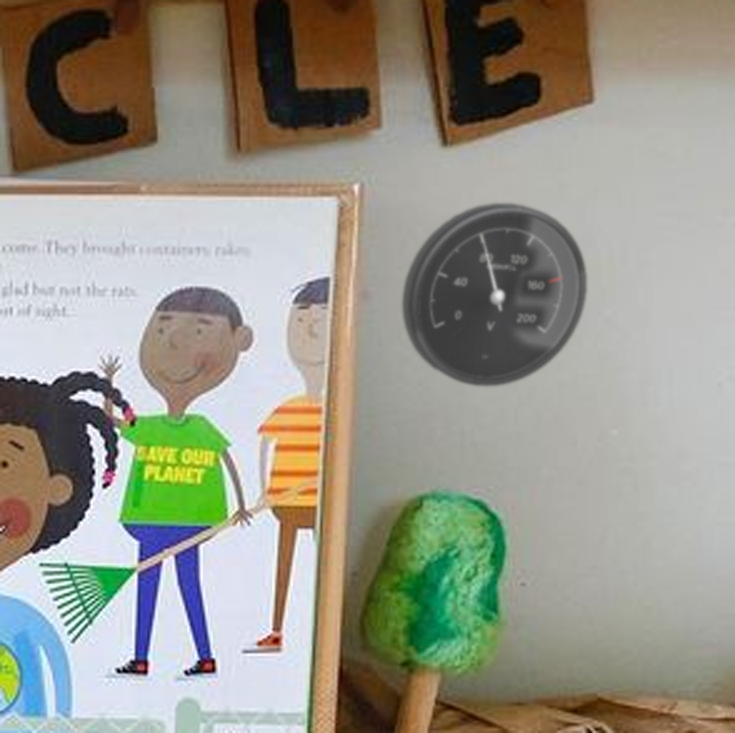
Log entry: **80** V
